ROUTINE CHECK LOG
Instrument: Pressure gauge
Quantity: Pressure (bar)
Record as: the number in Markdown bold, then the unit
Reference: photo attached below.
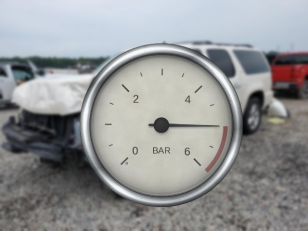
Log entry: **5** bar
